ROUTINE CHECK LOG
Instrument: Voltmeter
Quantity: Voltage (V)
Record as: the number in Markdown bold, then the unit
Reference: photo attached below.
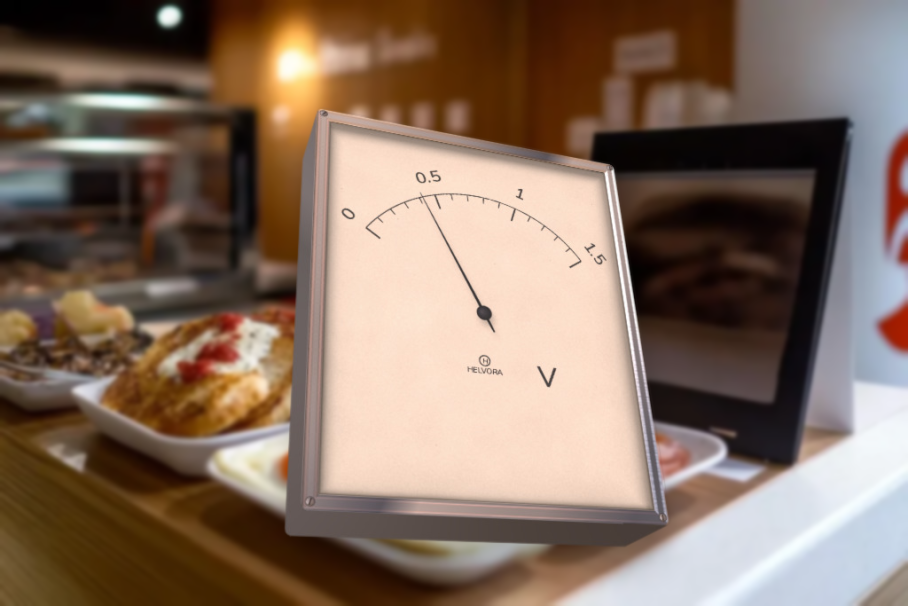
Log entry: **0.4** V
